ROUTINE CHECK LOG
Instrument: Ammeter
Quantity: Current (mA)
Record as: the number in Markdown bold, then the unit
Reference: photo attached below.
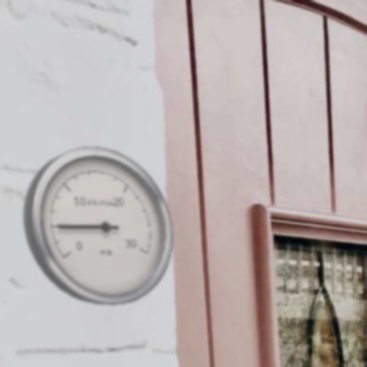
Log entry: **4** mA
